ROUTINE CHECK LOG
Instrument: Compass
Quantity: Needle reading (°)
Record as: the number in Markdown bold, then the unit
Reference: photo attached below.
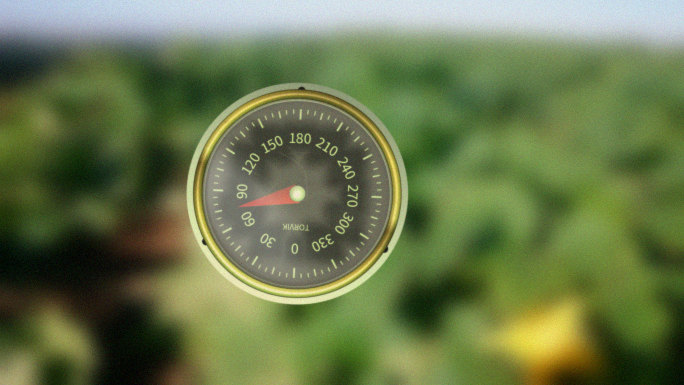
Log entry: **75** °
